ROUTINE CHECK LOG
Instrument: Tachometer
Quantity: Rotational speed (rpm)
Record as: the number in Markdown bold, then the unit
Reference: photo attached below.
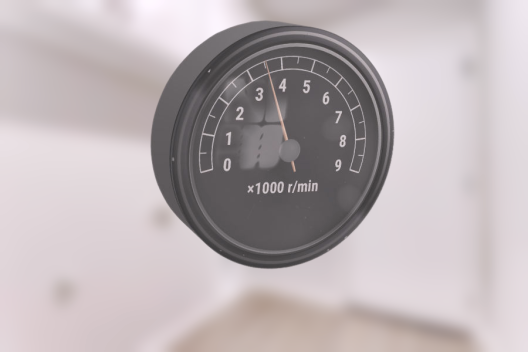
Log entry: **3500** rpm
